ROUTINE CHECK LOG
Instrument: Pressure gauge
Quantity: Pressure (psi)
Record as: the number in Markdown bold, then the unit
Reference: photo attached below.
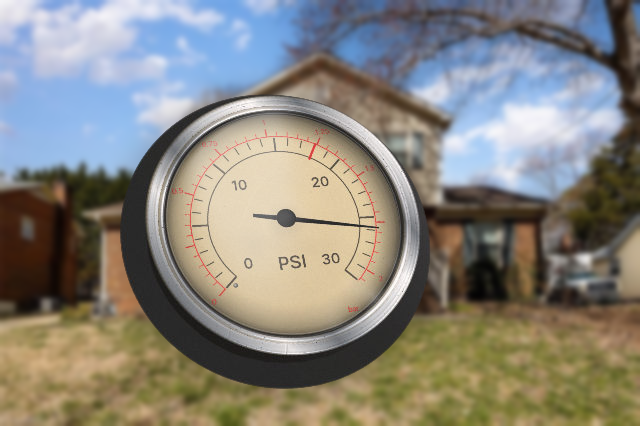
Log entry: **26** psi
